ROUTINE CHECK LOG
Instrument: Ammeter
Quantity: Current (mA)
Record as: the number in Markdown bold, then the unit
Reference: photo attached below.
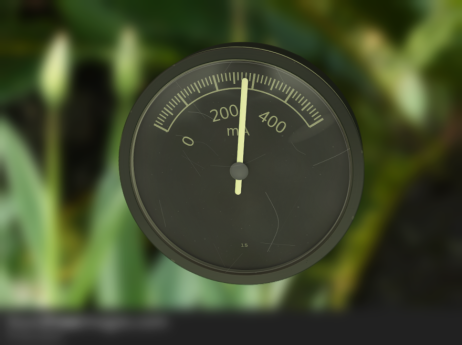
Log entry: **280** mA
